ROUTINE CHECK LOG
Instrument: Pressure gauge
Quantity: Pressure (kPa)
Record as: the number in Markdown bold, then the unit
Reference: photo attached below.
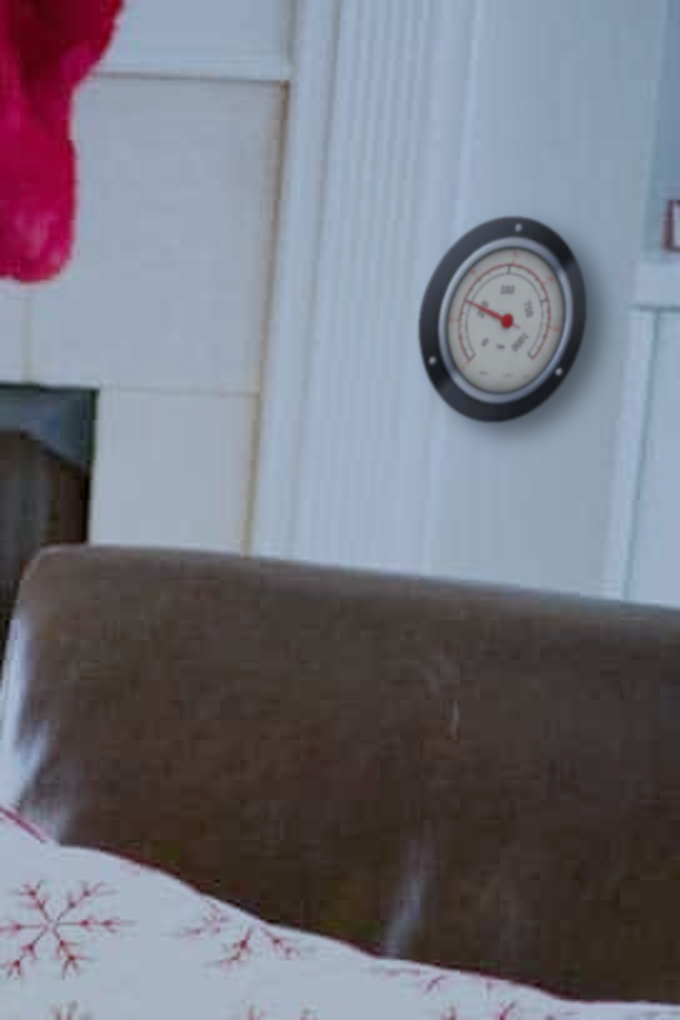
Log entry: **250** kPa
